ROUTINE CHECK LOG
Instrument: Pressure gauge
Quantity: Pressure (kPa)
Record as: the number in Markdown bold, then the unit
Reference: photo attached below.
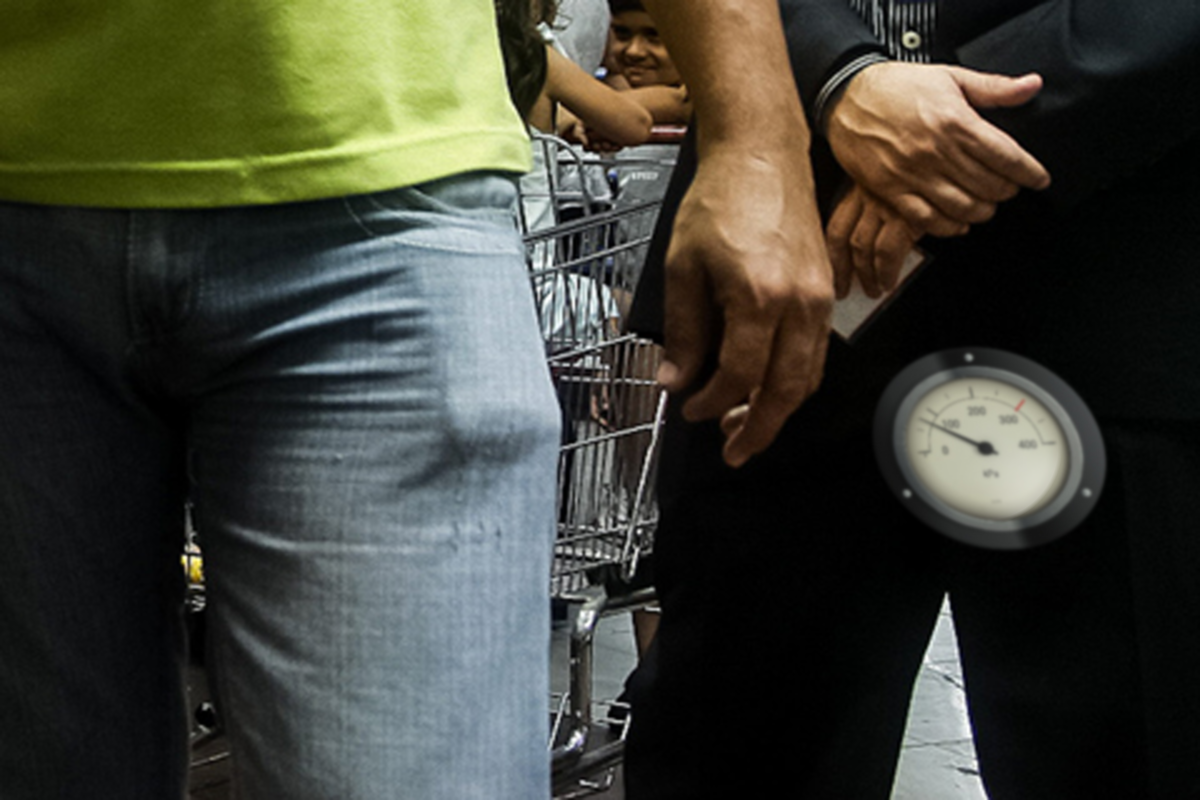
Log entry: **75** kPa
